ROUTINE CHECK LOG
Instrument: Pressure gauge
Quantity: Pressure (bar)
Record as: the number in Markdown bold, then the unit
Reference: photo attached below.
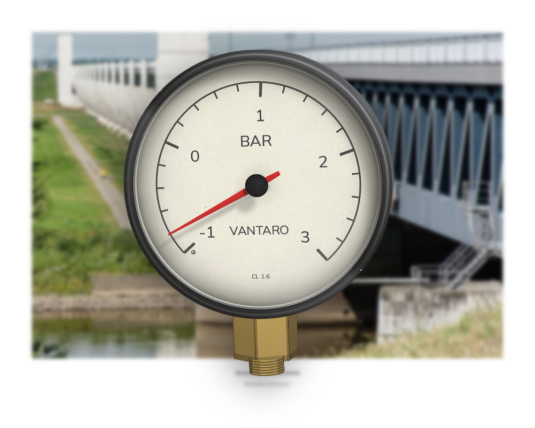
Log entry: **-0.8** bar
